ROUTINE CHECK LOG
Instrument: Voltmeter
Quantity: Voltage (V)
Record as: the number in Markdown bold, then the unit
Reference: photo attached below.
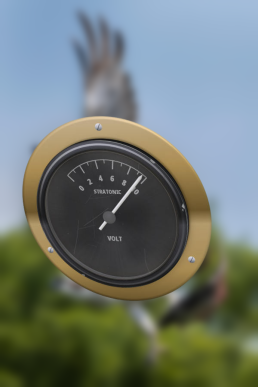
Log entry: **9.5** V
